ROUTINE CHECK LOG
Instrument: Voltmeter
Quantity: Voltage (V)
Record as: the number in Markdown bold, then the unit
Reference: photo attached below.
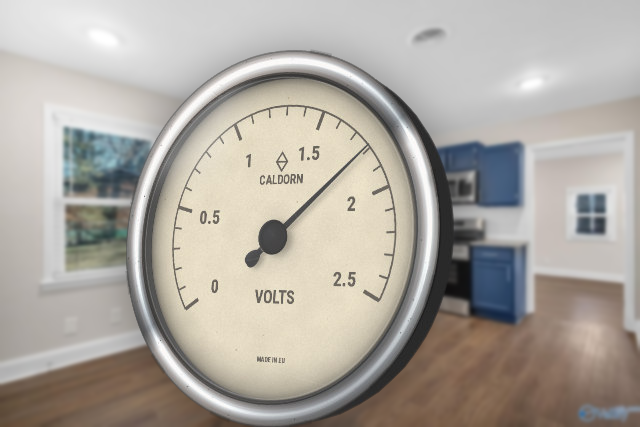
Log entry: **1.8** V
